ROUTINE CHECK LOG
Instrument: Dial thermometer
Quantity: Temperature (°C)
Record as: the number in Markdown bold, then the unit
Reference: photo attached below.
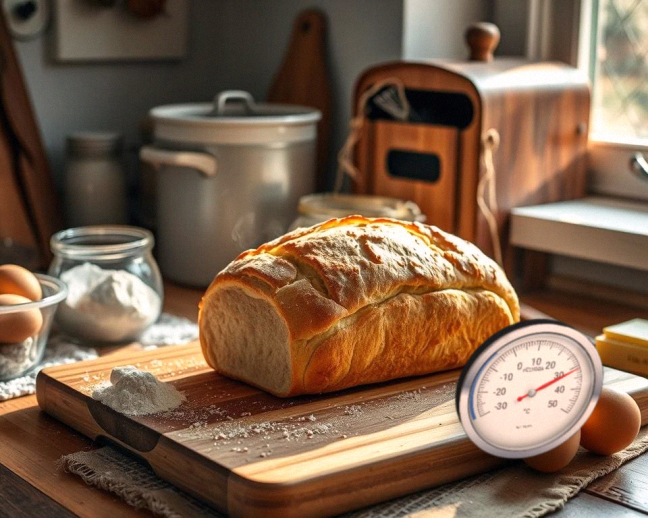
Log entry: **30** °C
